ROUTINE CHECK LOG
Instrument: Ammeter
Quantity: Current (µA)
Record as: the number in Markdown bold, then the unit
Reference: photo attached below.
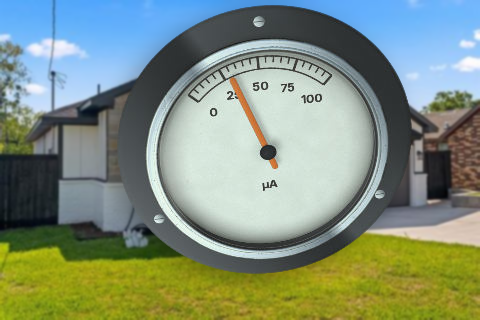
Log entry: **30** µA
